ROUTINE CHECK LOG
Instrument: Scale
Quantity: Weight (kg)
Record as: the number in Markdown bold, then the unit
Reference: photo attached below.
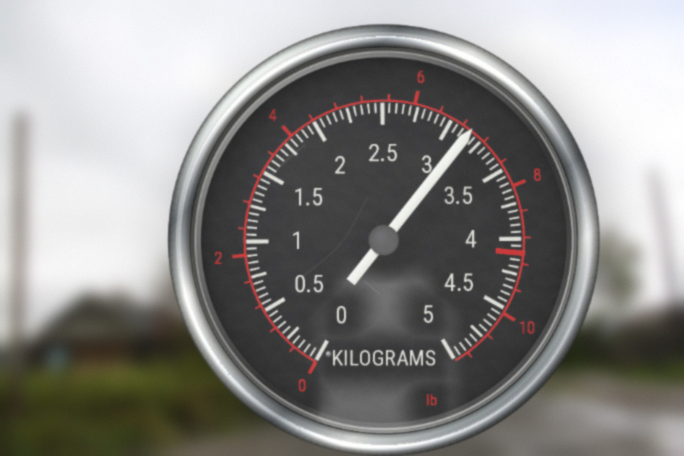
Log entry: **3.15** kg
